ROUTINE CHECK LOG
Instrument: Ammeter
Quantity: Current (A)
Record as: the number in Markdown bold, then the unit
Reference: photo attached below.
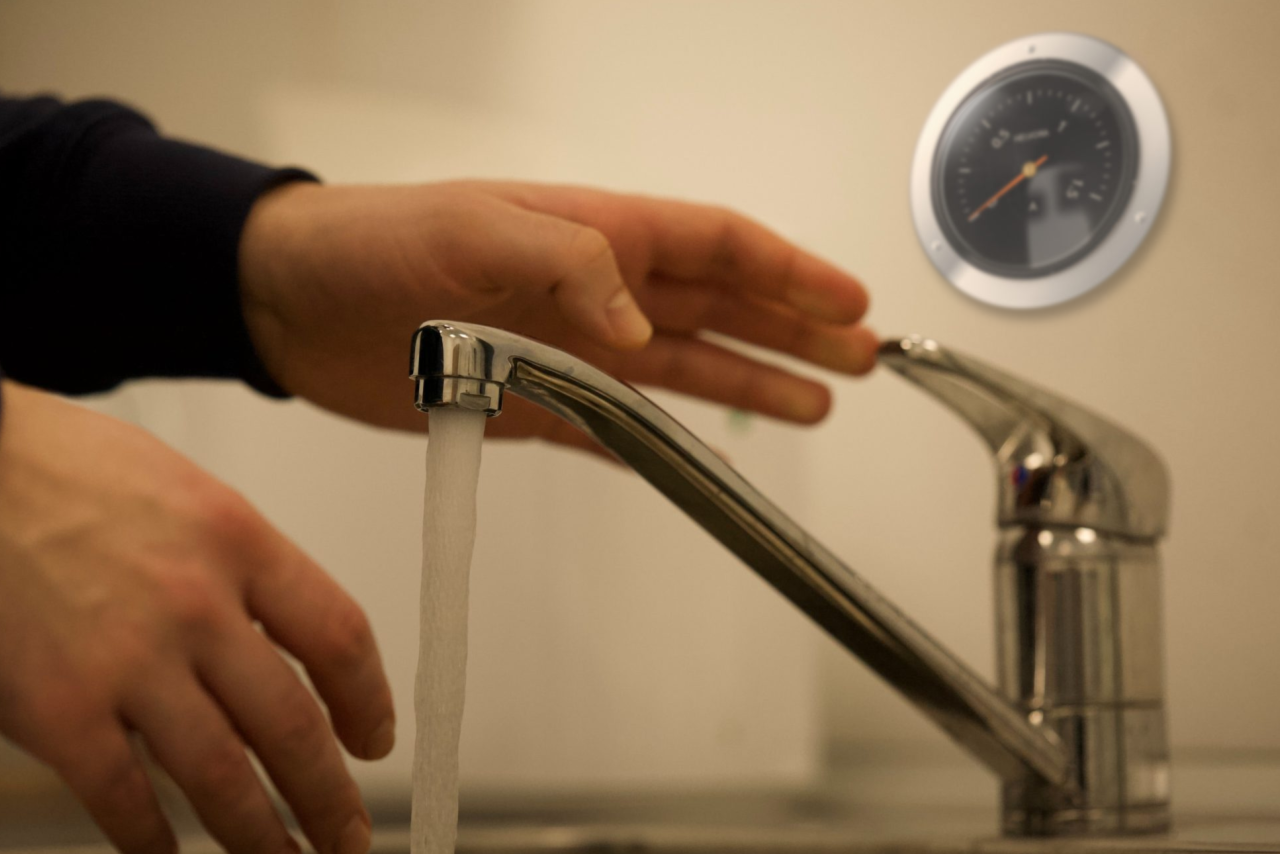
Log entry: **0** A
